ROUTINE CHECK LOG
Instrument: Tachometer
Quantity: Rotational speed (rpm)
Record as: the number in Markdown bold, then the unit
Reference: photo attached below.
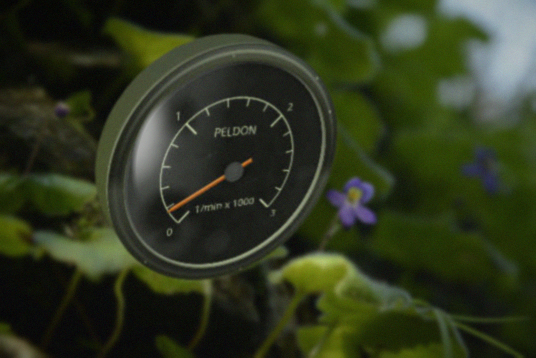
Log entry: **200** rpm
